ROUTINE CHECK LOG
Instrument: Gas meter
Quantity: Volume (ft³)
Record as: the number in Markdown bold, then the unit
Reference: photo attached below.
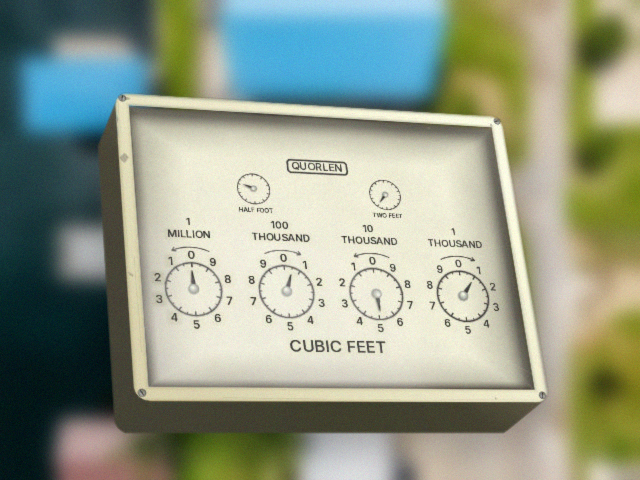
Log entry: **5100** ft³
